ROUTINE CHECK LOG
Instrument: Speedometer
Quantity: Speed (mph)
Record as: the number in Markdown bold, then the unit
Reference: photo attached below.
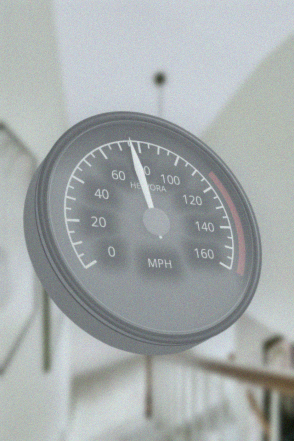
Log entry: **75** mph
